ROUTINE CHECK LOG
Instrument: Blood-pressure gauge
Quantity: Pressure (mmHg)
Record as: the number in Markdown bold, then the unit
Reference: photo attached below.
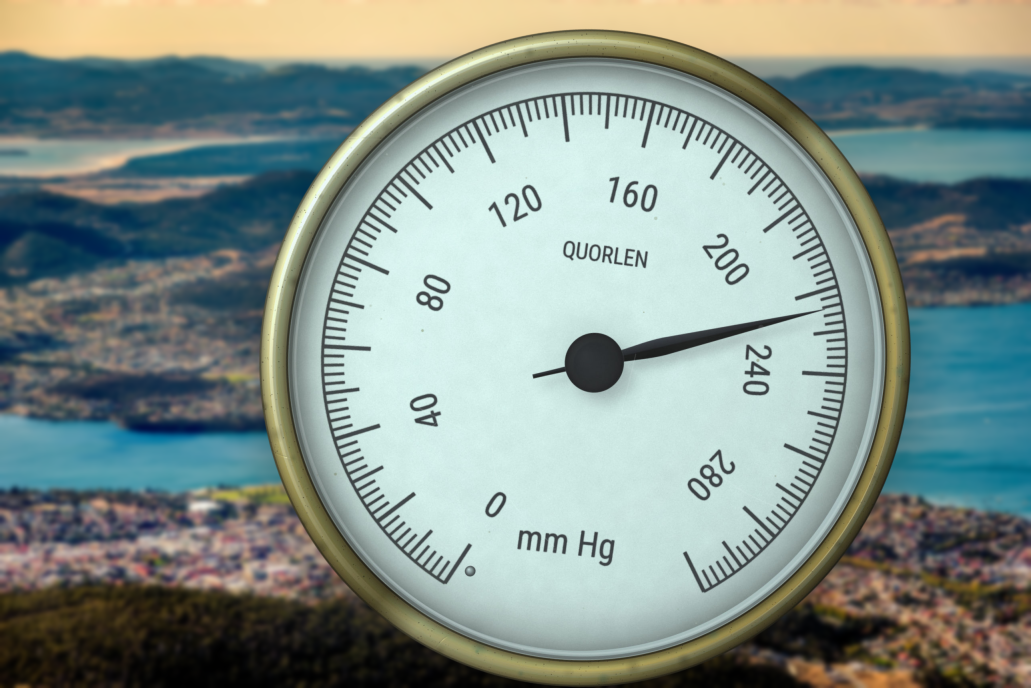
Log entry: **224** mmHg
